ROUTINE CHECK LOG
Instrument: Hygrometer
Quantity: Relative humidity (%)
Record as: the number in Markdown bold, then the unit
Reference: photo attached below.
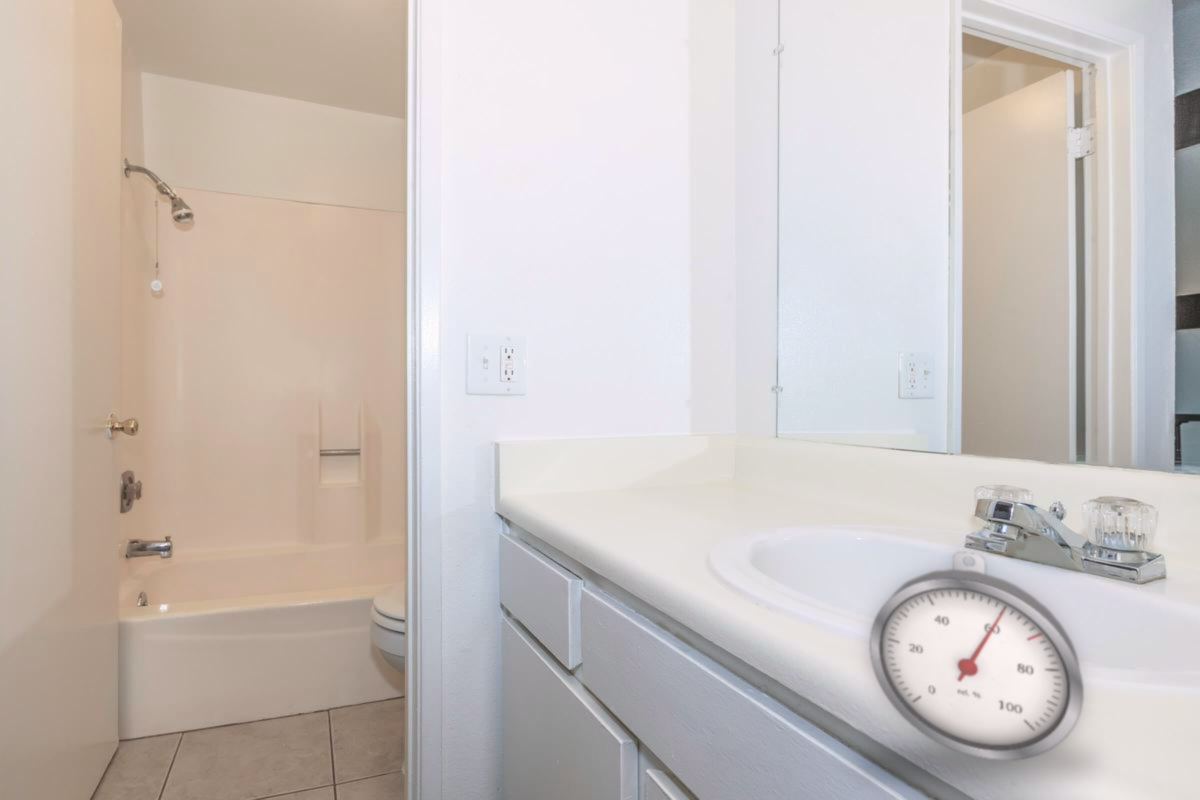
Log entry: **60** %
